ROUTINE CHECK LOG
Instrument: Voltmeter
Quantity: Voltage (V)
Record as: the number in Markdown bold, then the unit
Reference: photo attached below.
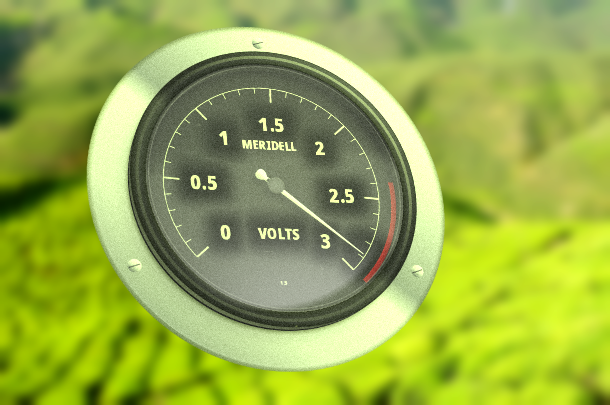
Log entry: **2.9** V
